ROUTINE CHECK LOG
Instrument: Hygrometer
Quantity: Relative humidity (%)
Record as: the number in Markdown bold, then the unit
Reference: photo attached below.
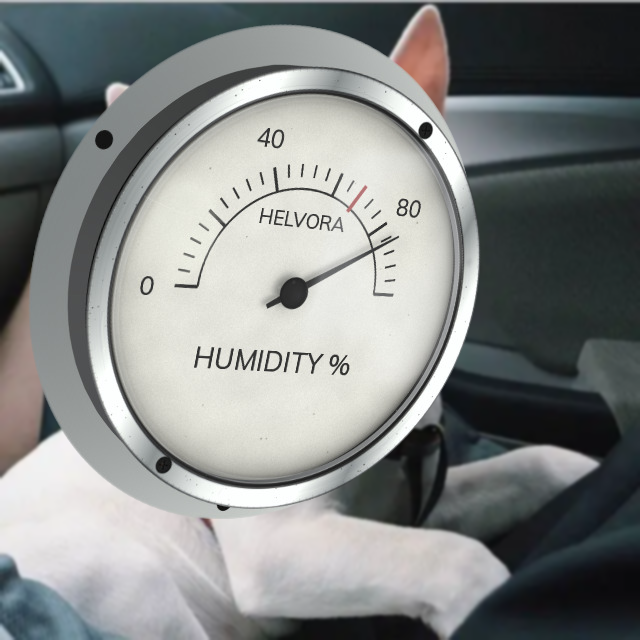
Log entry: **84** %
